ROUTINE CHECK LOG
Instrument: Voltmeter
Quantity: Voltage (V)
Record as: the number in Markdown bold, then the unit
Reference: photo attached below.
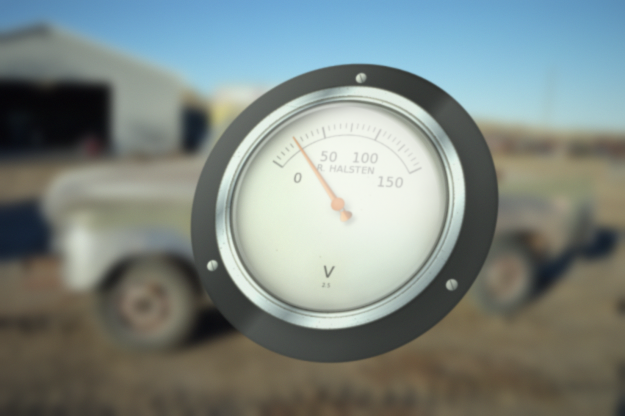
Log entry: **25** V
